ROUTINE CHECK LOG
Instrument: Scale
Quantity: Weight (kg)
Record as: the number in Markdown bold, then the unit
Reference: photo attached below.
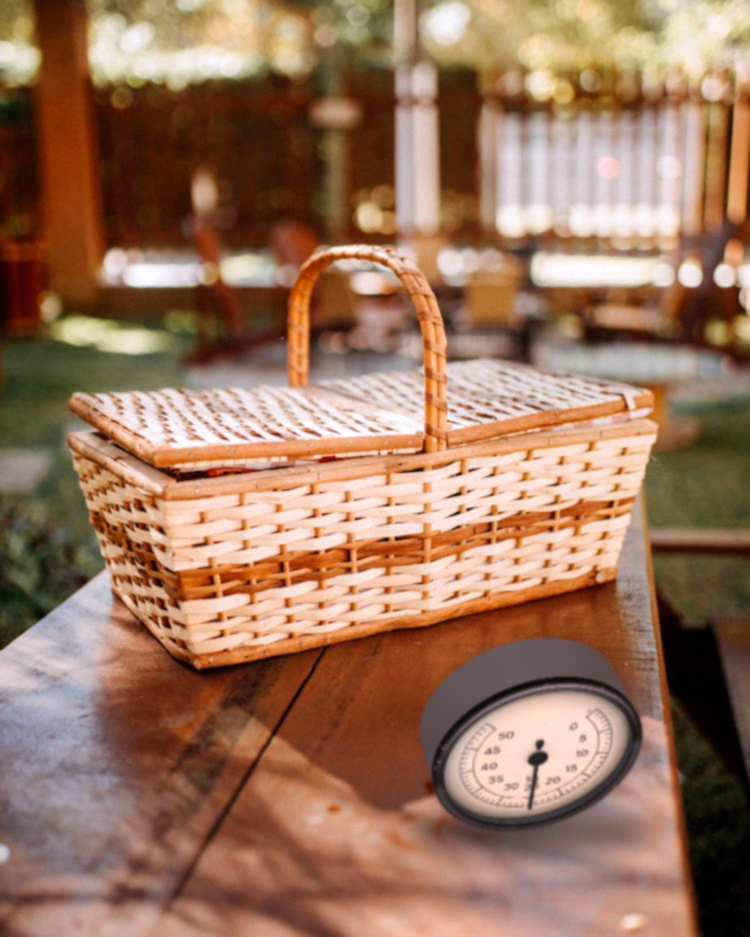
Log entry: **25** kg
